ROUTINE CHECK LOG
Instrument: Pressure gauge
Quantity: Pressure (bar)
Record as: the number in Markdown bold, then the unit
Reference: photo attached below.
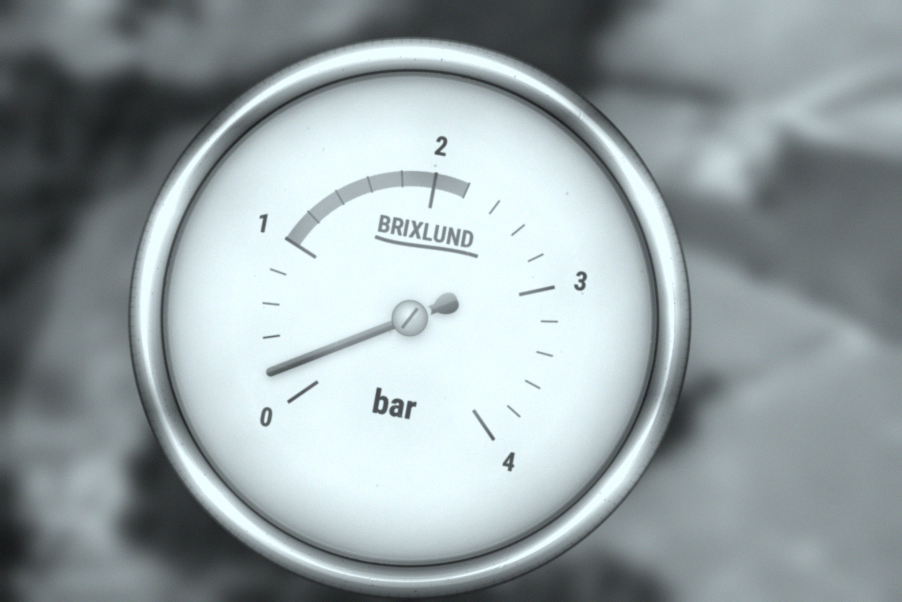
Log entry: **0.2** bar
